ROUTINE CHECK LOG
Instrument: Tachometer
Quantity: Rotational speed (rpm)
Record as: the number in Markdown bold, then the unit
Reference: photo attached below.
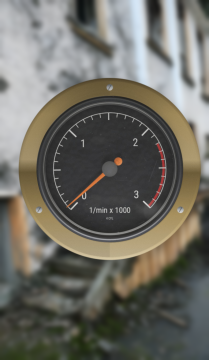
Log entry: **50** rpm
